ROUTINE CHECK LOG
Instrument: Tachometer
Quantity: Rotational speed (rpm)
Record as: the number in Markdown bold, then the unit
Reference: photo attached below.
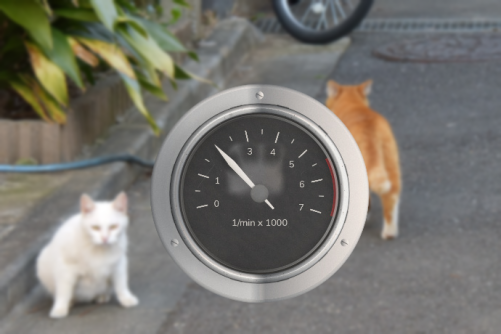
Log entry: **2000** rpm
